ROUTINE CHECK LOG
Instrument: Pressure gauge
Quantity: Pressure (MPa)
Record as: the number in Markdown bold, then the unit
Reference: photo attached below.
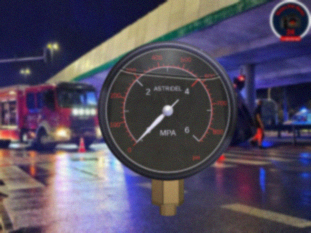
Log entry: **0** MPa
